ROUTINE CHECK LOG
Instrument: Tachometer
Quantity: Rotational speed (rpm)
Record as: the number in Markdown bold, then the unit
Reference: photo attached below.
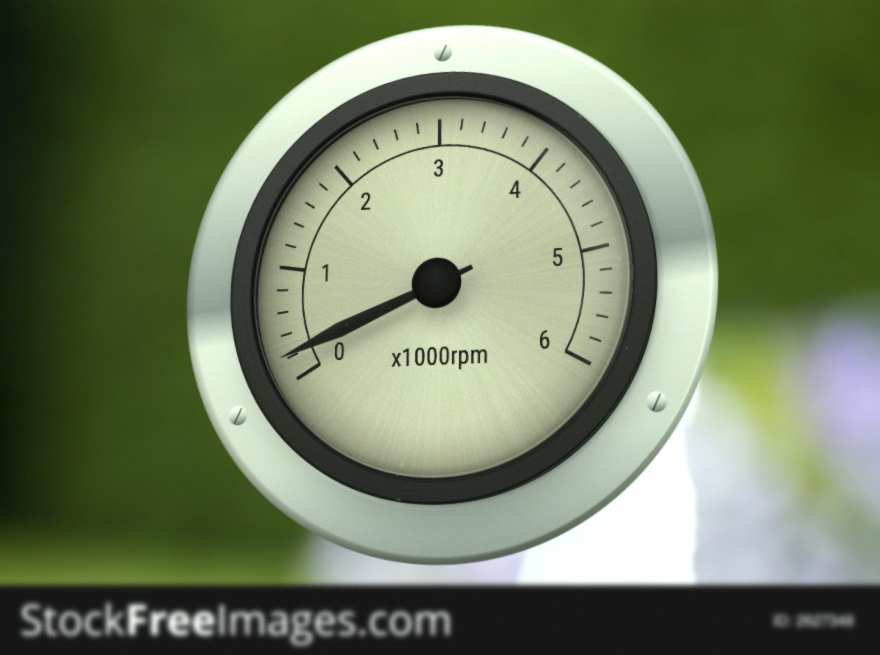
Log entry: **200** rpm
